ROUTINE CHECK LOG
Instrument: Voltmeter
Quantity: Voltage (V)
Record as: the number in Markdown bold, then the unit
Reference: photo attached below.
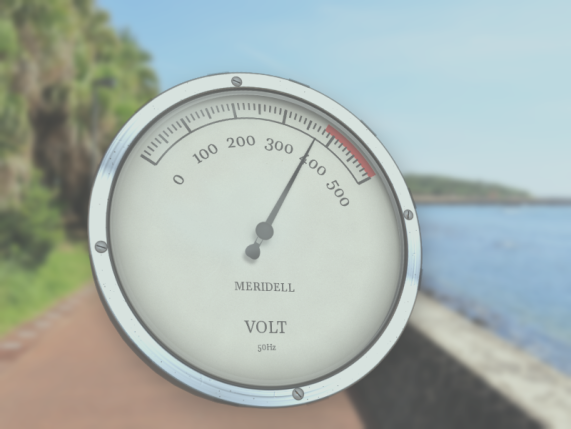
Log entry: **370** V
